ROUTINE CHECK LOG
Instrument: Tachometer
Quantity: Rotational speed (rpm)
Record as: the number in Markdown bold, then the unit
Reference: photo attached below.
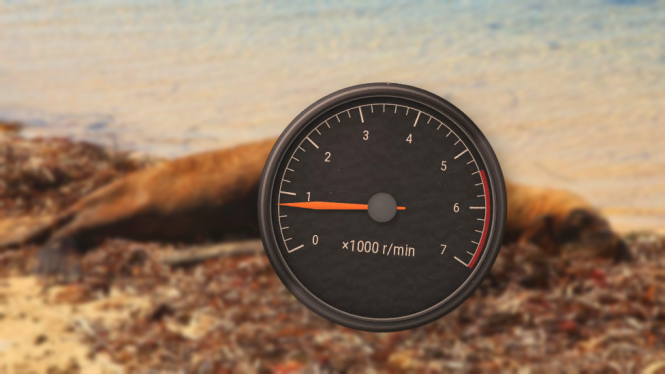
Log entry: **800** rpm
